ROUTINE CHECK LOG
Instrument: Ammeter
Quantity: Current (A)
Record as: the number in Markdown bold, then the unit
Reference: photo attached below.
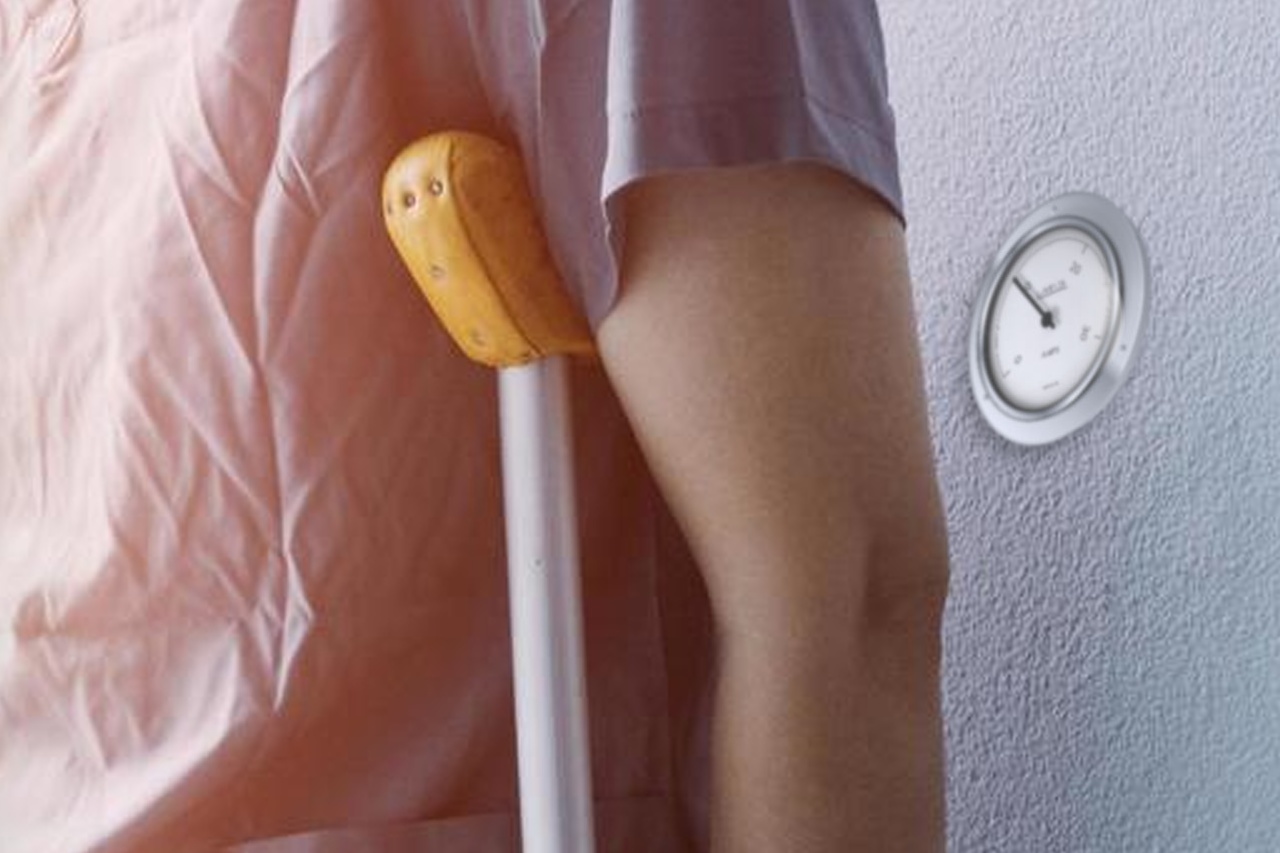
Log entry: **10** A
